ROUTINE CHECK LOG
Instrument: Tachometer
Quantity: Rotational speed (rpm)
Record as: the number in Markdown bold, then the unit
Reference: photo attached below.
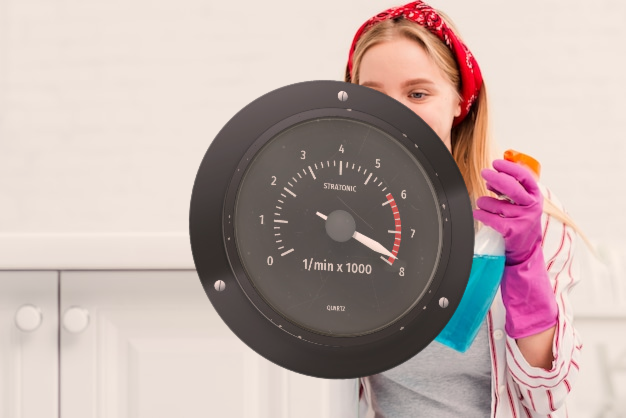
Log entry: **7800** rpm
